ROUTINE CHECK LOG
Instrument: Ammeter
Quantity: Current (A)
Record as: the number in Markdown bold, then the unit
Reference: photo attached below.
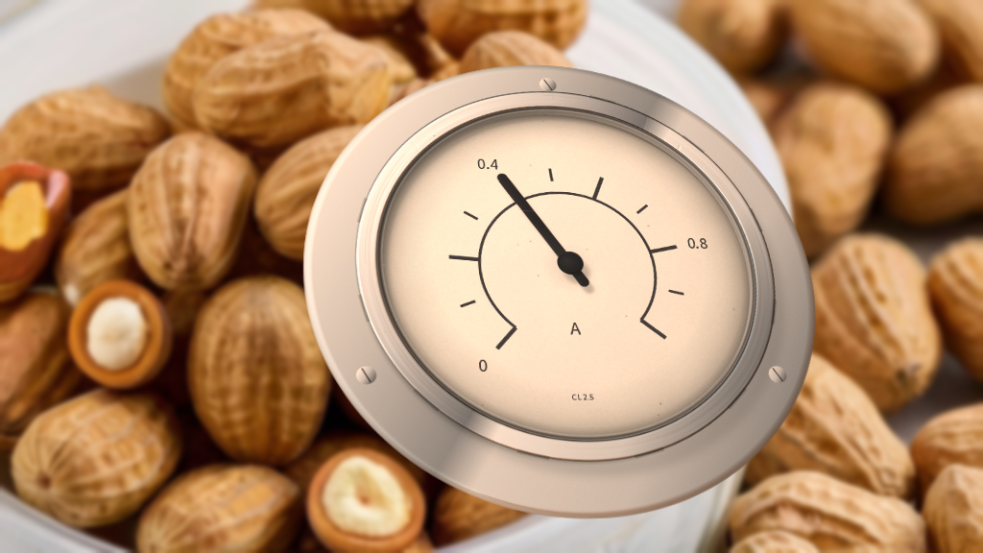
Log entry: **0.4** A
